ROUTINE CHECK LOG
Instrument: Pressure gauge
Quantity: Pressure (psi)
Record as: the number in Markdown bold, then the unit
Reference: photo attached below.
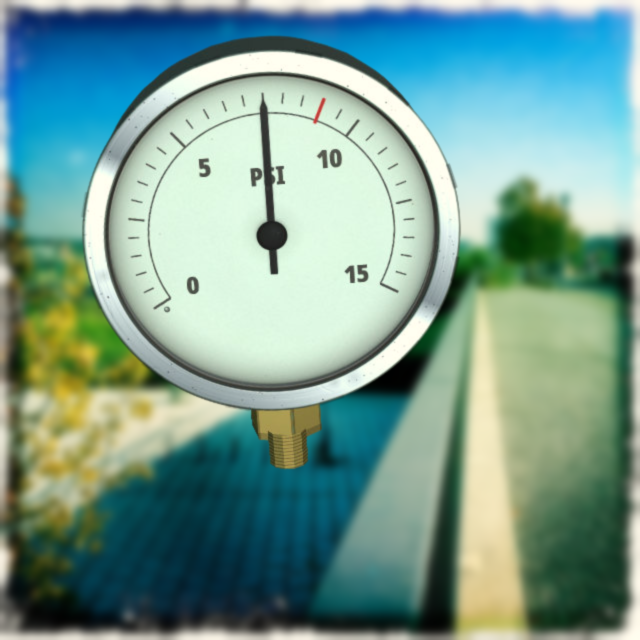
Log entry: **7.5** psi
